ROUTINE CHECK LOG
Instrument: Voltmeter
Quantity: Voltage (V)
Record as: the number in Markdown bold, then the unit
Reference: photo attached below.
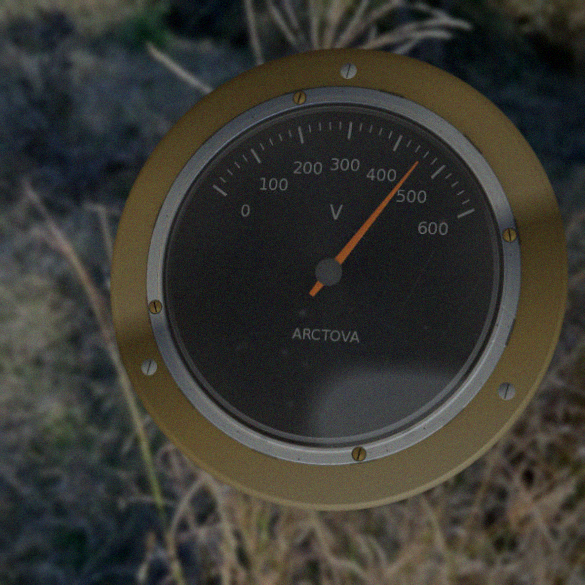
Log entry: **460** V
